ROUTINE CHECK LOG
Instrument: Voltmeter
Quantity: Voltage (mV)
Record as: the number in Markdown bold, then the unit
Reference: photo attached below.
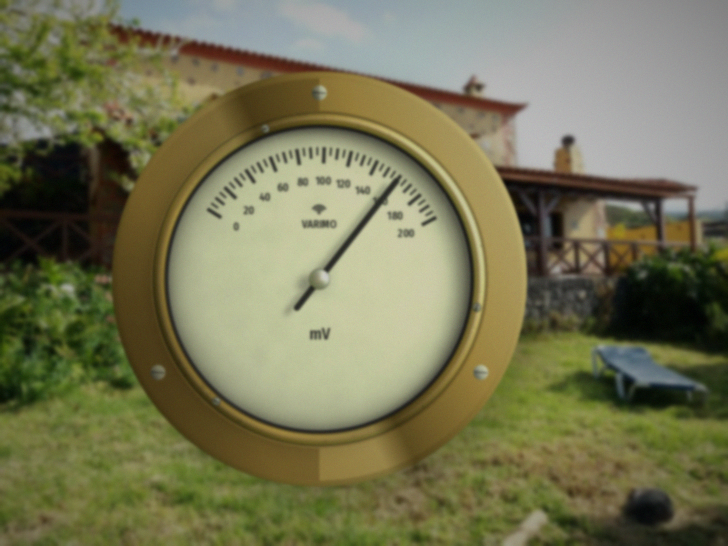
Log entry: **160** mV
